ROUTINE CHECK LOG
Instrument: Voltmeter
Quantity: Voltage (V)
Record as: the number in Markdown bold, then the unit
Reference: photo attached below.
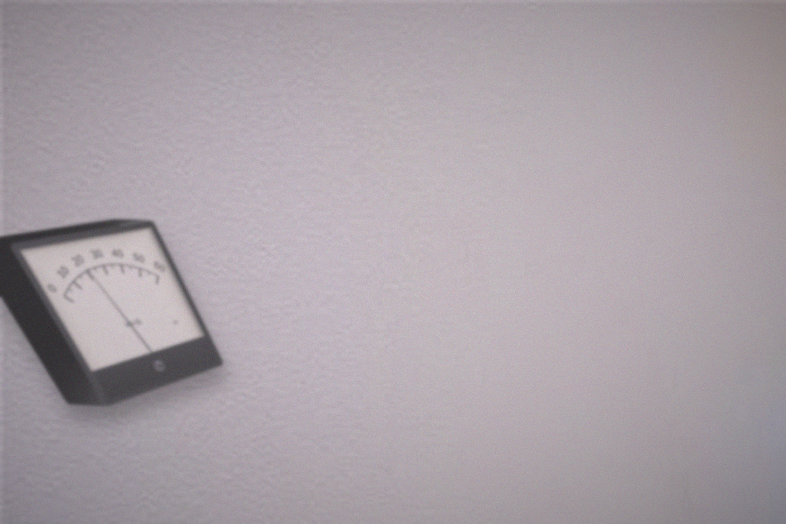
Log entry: **20** V
